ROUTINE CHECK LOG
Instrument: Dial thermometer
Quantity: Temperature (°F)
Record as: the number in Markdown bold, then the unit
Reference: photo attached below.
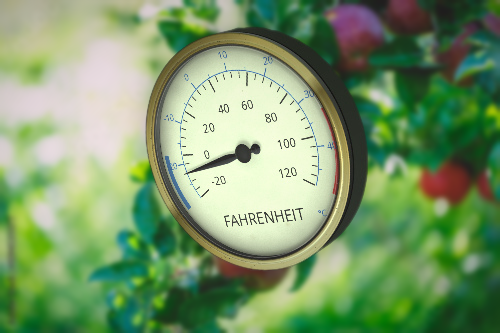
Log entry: **-8** °F
